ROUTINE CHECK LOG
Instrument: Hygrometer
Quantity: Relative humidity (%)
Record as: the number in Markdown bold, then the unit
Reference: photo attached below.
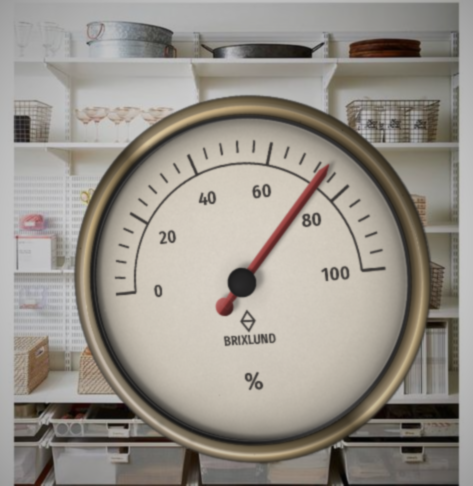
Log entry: **74** %
